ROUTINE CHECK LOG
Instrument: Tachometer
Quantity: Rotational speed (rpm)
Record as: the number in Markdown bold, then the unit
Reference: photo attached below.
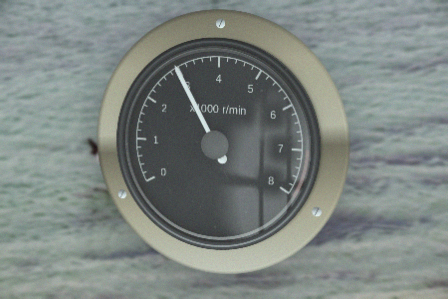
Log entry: **3000** rpm
